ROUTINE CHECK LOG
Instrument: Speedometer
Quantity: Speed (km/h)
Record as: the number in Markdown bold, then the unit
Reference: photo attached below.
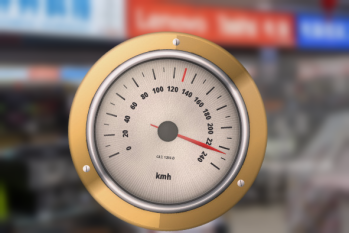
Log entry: **225** km/h
